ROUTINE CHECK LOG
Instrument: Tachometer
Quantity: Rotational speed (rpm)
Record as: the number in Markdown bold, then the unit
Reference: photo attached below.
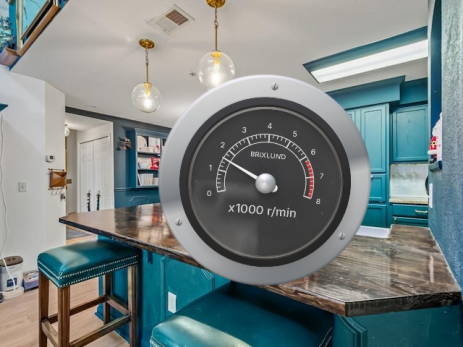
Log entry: **1600** rpm
